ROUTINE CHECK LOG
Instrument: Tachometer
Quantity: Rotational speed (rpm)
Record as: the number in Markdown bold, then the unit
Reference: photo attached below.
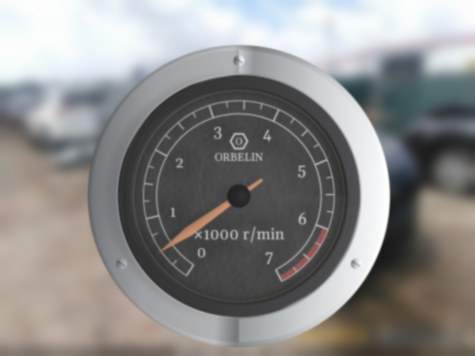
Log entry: **500** rpm
